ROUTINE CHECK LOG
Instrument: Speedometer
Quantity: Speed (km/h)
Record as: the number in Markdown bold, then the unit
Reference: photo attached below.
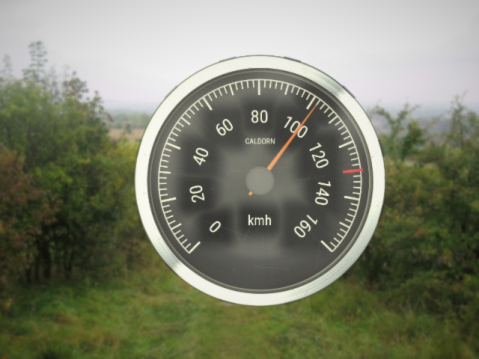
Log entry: **102** km/h
